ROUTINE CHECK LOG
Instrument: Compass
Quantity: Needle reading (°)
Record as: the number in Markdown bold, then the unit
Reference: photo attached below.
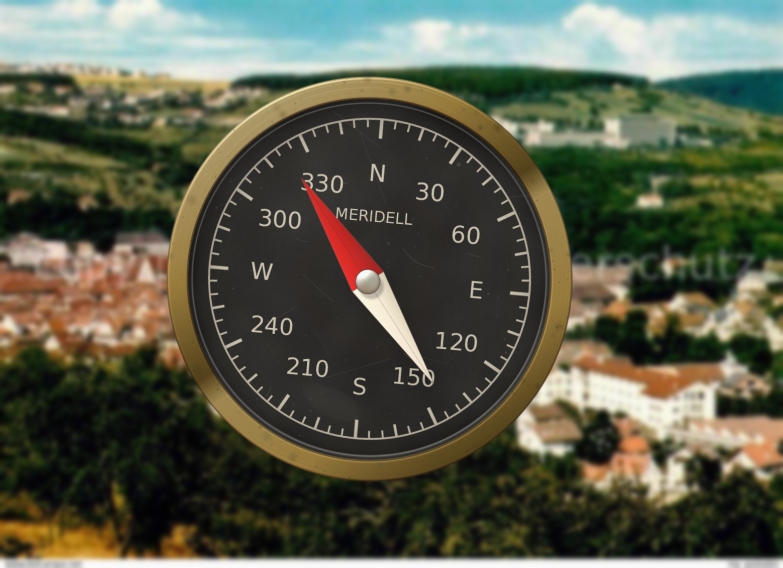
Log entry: **322.5** °
